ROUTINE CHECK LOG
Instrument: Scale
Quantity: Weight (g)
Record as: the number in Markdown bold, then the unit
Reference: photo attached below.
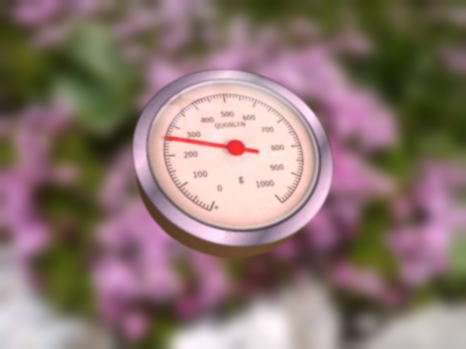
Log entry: **250** g
